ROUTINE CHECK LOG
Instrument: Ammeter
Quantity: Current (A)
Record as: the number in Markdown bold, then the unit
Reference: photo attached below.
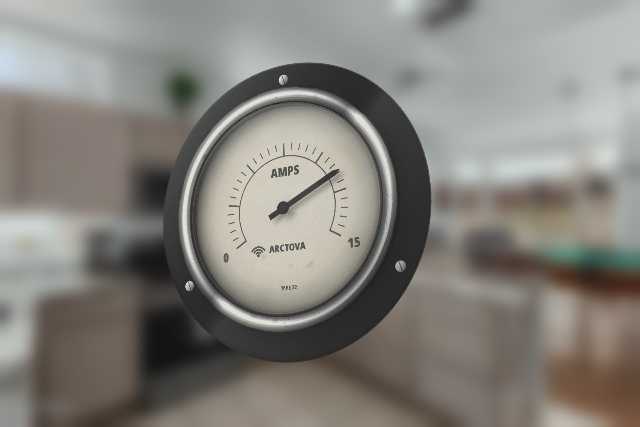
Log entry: **11.5** A
